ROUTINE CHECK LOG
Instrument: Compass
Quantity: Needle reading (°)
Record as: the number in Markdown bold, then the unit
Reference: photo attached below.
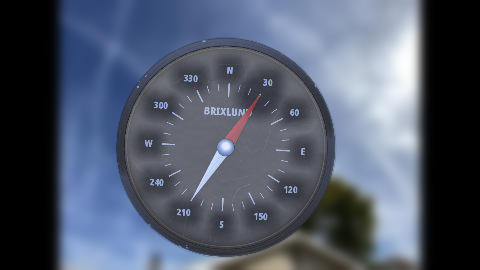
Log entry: **30** °
